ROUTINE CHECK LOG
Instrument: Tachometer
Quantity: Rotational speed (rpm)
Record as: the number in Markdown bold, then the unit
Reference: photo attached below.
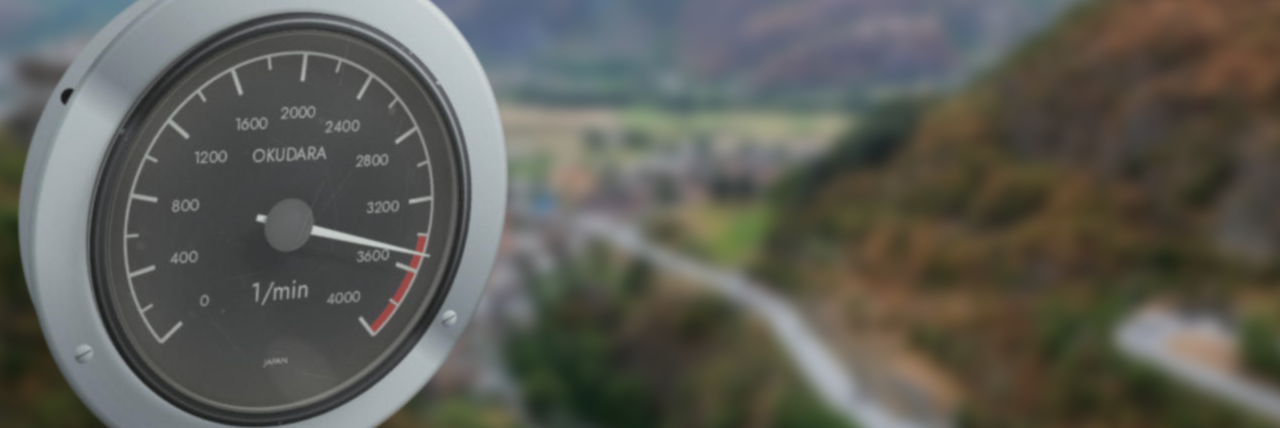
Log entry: **3500** rpm
